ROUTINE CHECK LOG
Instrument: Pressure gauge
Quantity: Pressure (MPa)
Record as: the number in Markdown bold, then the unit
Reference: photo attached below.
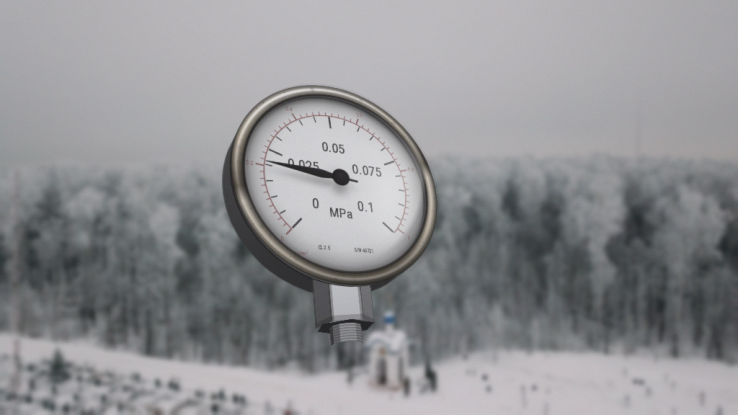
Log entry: **0.02** MPa
